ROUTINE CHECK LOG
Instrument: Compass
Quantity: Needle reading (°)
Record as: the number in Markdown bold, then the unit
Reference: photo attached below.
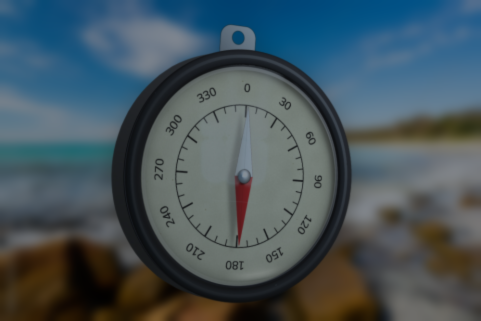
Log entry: **180** °
